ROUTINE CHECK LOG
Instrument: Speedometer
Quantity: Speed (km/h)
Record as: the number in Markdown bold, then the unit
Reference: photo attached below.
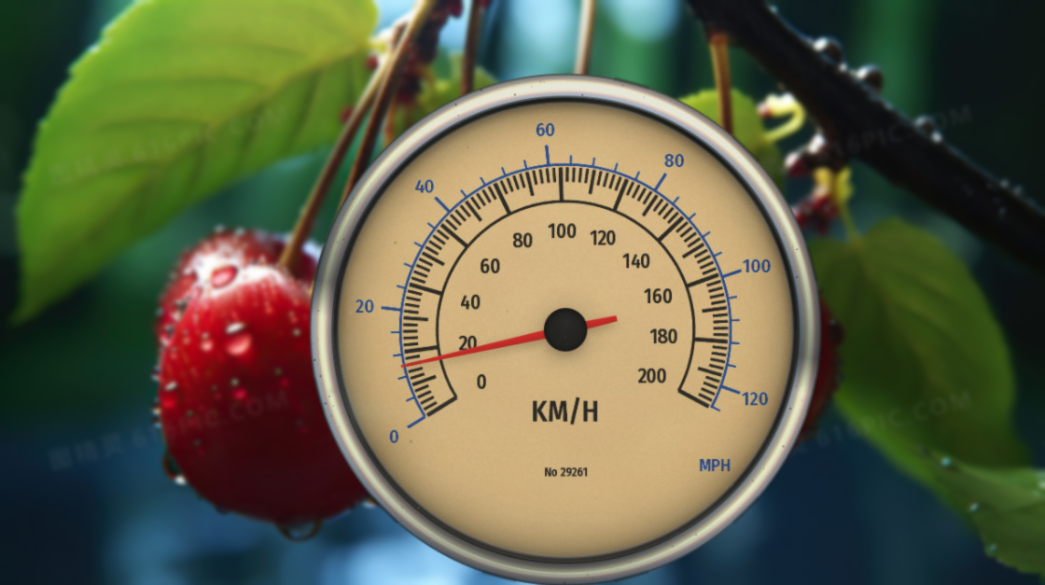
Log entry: **16** km/h
